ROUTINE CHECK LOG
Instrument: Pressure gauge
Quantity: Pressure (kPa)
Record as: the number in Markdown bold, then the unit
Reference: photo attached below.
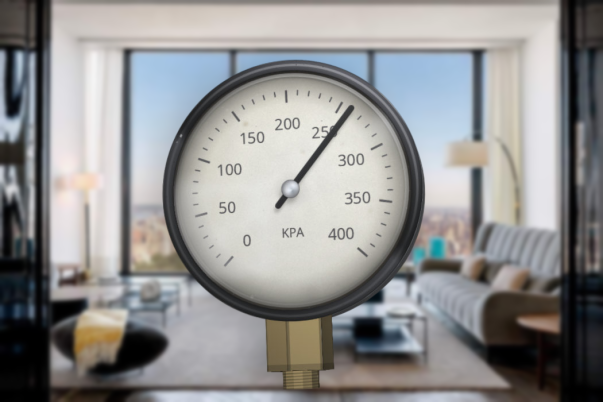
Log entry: **260** kPa
